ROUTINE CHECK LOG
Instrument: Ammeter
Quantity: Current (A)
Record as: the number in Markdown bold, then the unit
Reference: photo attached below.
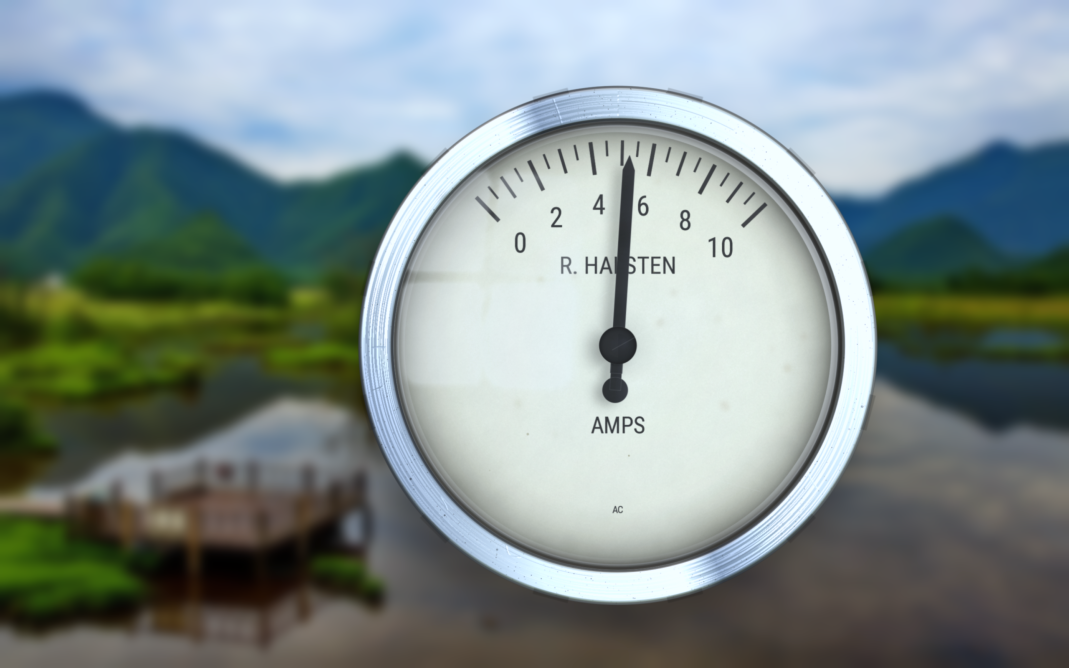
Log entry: **5.25** A
